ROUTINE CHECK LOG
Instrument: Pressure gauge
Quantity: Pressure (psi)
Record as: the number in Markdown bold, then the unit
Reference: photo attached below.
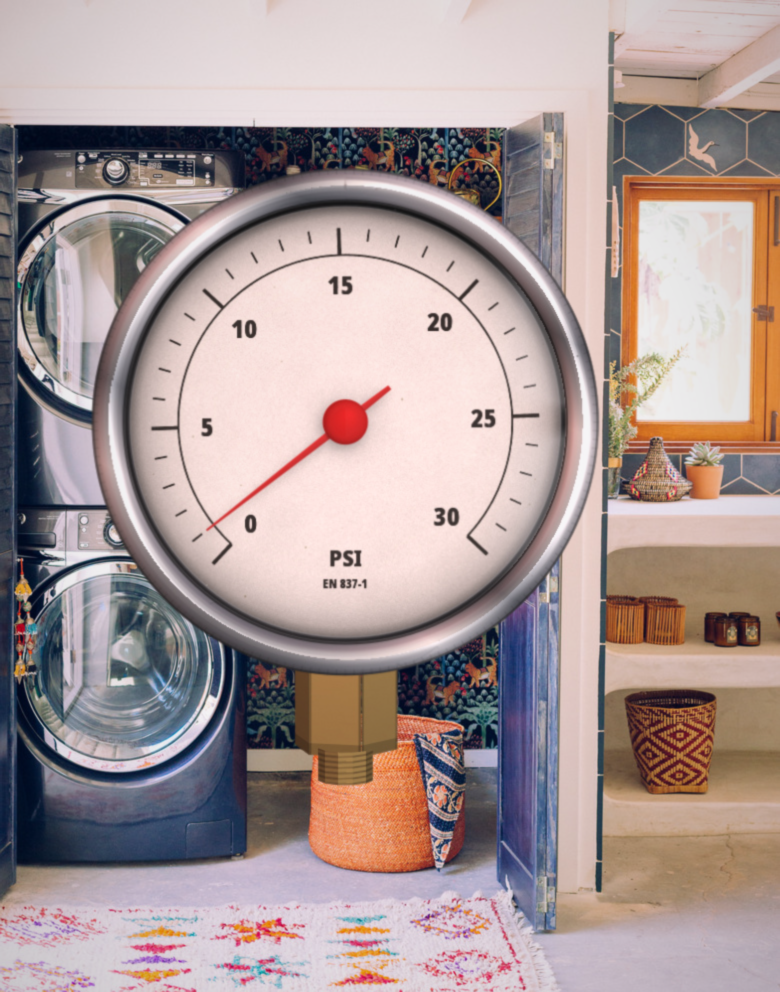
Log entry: **1** psi
